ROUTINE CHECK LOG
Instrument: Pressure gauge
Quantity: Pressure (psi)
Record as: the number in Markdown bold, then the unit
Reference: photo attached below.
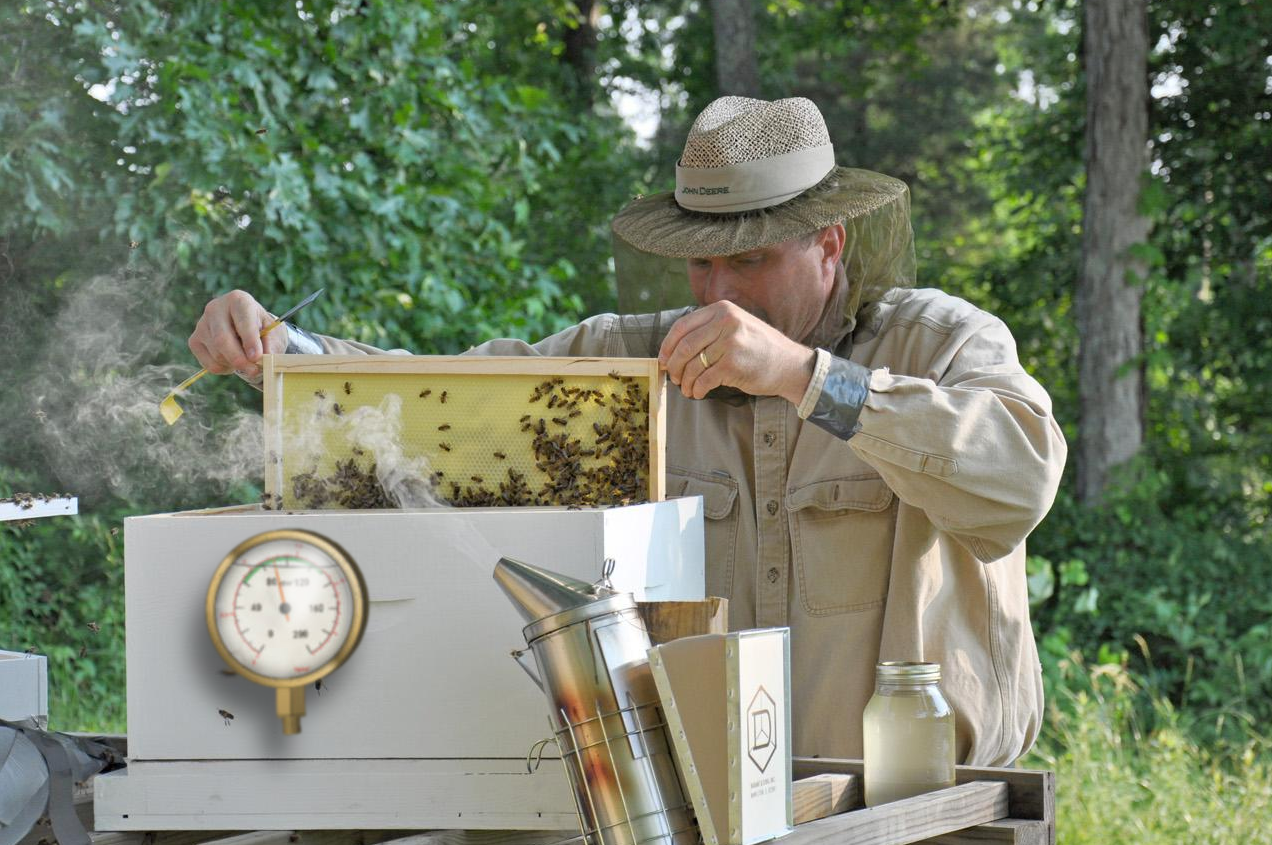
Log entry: **90** psi
